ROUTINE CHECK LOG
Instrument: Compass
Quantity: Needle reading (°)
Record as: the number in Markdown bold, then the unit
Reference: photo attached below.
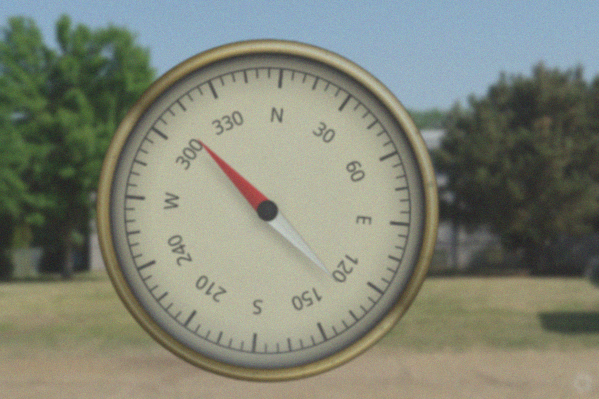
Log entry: **310** °
